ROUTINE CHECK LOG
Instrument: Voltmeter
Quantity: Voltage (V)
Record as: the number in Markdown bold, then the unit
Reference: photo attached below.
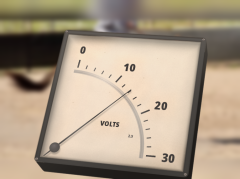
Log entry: **14** V
